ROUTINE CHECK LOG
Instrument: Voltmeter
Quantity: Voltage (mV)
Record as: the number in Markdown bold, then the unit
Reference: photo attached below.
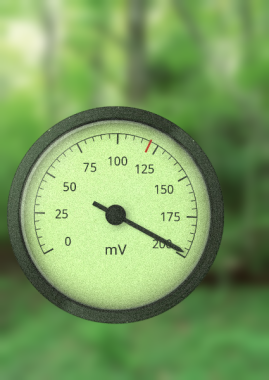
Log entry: **197.5** mV
